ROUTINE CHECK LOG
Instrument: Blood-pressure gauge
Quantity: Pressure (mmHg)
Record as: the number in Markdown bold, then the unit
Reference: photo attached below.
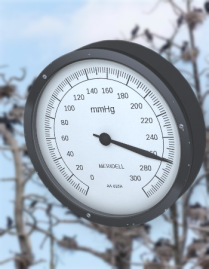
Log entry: **260** mmHg
